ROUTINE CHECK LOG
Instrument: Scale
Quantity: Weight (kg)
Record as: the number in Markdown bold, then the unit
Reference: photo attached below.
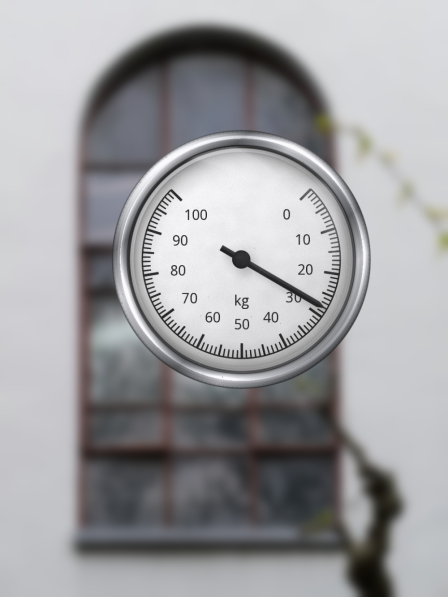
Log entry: **28** kg
